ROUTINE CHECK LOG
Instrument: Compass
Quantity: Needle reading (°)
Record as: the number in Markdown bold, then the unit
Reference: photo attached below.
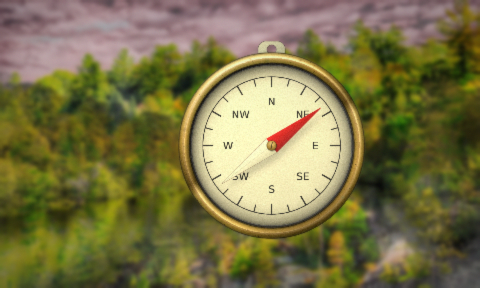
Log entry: **52.5** °
